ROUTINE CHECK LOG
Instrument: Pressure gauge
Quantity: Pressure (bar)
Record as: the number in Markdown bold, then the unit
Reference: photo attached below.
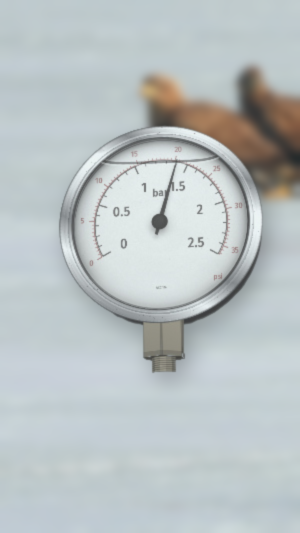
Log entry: **1.4** bar
